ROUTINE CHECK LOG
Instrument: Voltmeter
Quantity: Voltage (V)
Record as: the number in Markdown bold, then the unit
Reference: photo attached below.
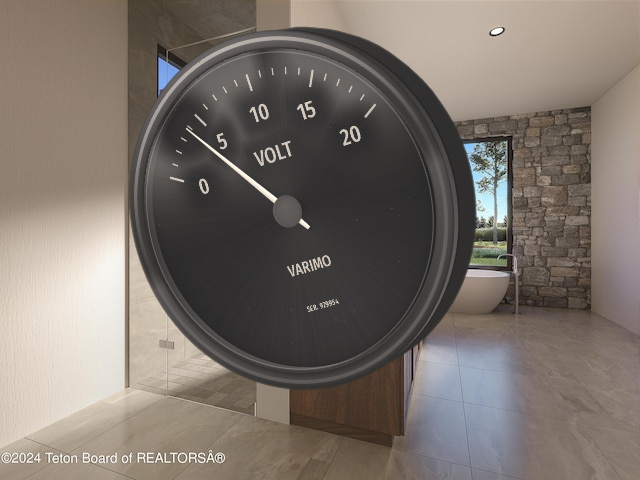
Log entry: **4** V
